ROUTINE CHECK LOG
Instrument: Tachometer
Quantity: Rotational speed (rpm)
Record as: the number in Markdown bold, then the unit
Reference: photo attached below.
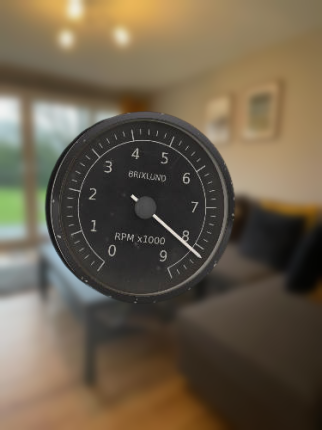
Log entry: **8200** rpm
